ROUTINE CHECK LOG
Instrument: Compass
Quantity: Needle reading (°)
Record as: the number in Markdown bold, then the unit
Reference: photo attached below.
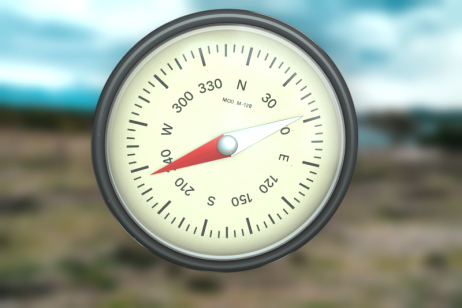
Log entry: **235** °
